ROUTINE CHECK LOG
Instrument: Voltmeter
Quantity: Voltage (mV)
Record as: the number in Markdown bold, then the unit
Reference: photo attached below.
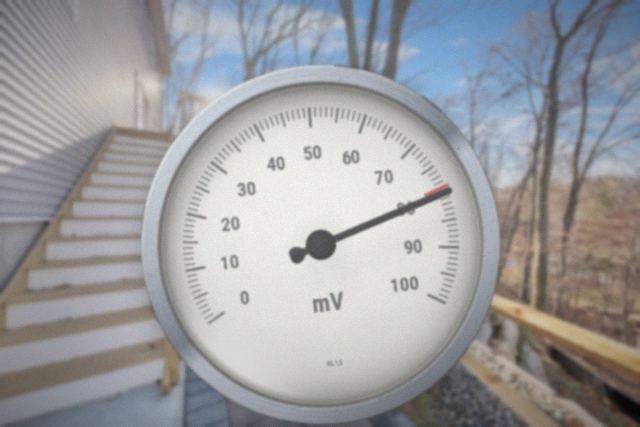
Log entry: **80** mV
